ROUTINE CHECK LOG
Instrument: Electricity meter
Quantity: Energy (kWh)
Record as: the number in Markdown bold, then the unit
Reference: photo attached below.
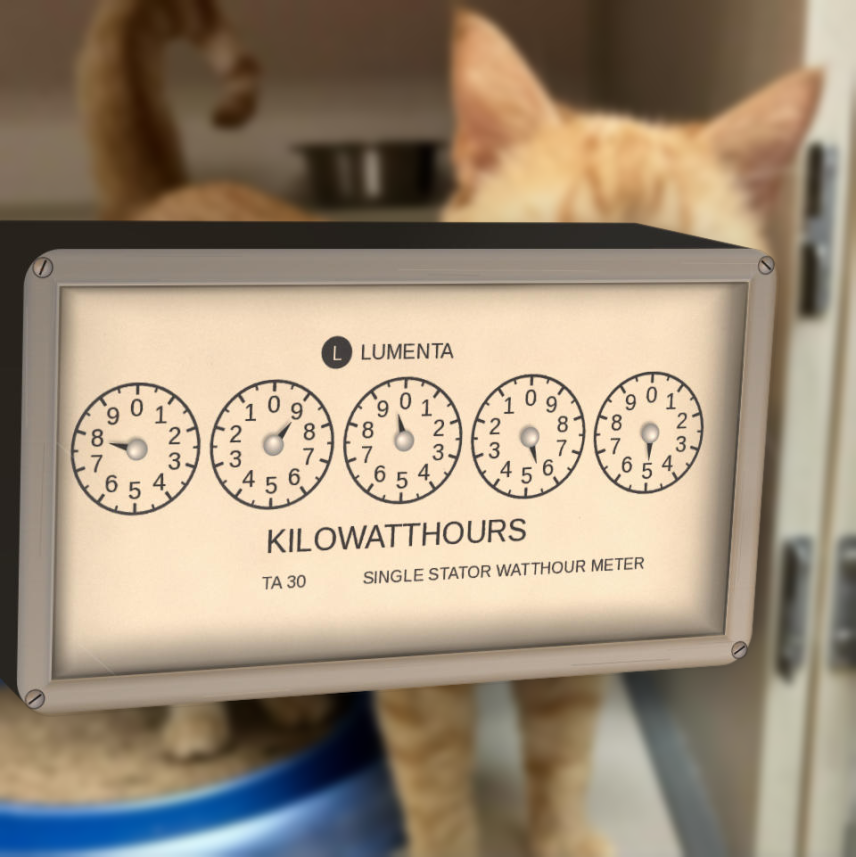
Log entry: **78955** kWh
